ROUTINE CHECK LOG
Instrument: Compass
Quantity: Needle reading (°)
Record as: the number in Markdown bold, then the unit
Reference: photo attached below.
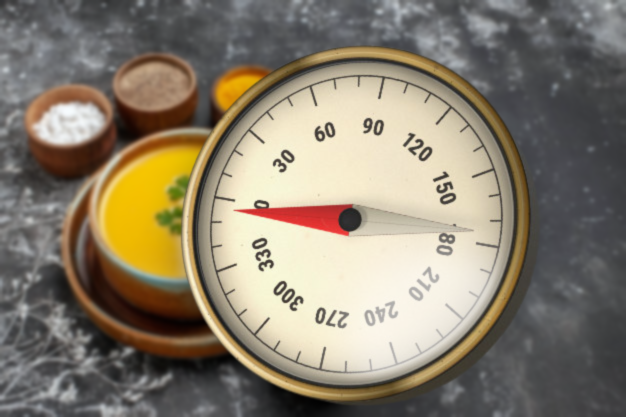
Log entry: **355** °
